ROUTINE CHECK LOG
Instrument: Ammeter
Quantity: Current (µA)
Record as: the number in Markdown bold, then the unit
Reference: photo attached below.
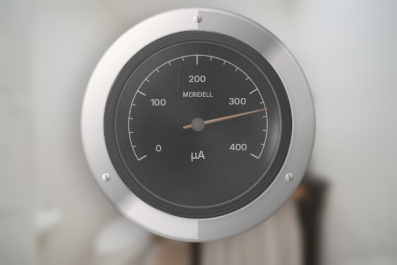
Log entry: **330** µA
